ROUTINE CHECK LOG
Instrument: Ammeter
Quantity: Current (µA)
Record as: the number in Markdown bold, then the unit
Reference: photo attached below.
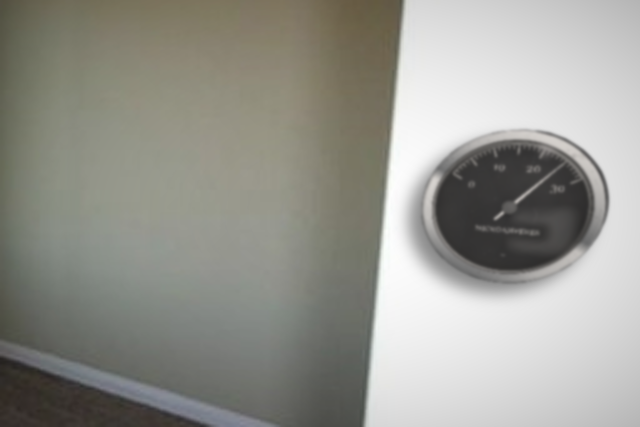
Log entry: **25** µA
